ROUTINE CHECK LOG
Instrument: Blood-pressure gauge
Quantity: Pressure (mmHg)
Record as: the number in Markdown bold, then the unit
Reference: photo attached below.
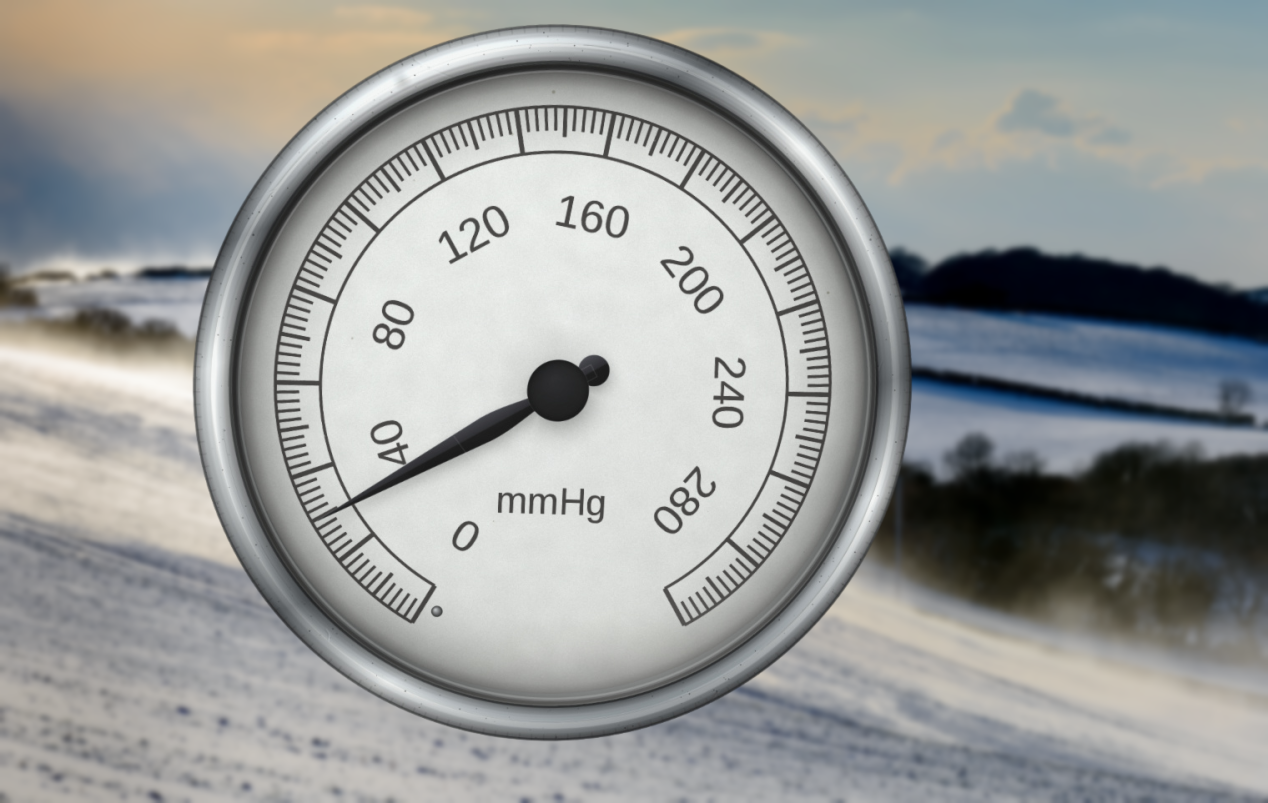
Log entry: **30** mmHg
